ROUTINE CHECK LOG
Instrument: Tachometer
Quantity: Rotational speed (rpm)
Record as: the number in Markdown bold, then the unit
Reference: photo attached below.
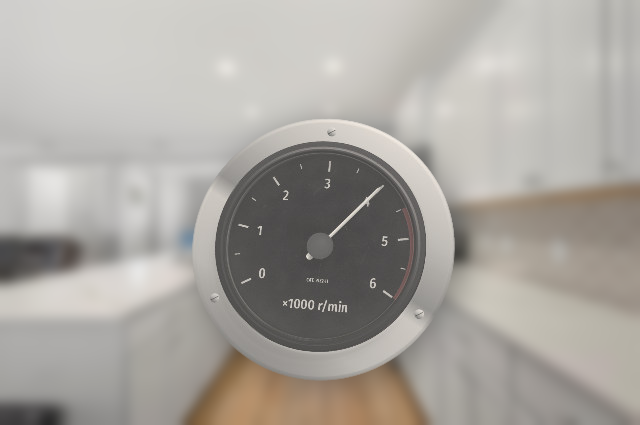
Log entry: **4000** rpm
